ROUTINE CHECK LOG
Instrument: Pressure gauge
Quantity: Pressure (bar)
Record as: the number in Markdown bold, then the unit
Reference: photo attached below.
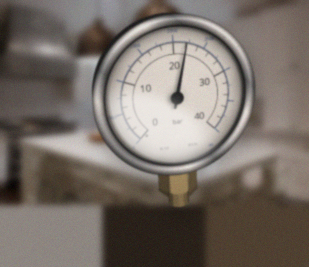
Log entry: **22** bar
